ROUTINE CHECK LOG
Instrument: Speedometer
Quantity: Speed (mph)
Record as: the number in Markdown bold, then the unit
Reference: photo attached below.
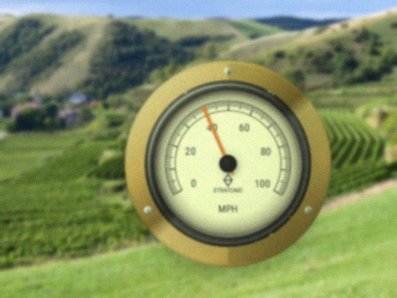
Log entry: **40** mph
